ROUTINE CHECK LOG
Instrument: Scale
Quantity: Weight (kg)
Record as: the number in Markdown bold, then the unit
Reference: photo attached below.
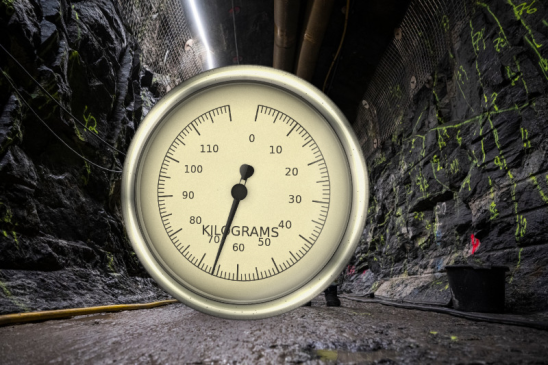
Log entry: **66** kg
